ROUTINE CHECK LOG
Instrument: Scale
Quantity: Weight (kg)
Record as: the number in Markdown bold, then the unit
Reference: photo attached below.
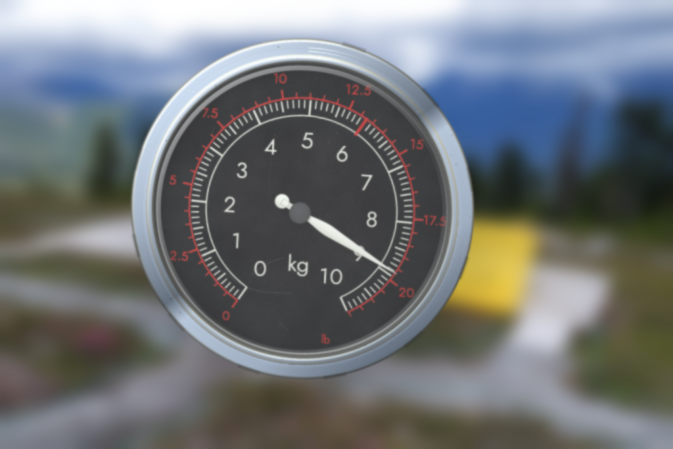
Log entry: **8.9** kg
